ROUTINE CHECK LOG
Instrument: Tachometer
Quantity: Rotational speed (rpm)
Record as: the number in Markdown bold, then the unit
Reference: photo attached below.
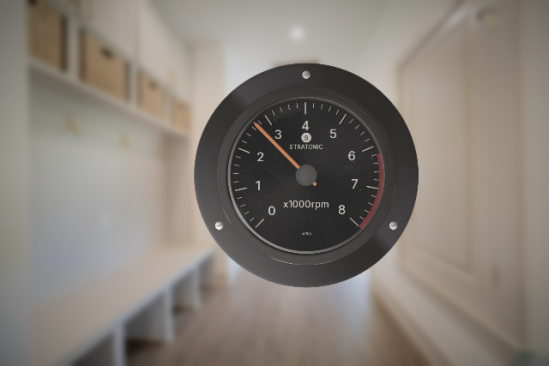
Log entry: **2700** rpm
